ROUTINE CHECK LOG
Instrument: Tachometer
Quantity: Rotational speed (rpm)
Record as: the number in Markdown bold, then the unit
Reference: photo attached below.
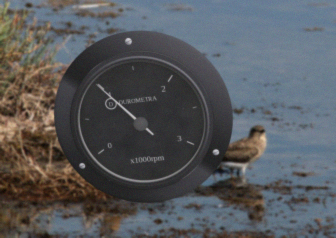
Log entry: **1000** rpm
